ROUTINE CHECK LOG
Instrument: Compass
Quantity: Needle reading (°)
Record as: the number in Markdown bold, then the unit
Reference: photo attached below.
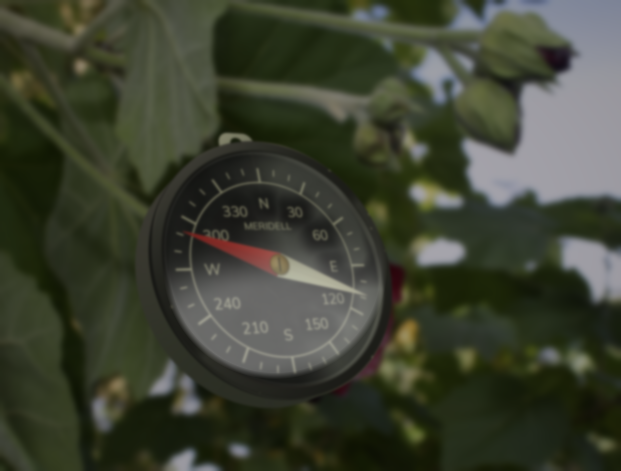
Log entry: **290** °
